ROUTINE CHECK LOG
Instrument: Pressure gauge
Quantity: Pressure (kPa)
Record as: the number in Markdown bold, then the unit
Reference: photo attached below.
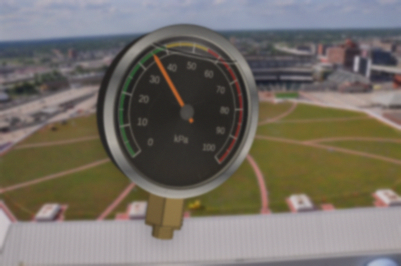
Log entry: **35** kPa
